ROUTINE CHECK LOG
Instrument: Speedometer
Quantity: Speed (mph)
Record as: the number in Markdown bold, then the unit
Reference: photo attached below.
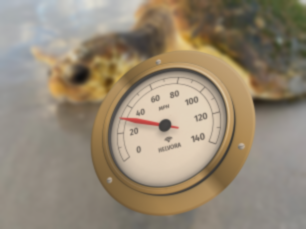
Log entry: **30** mph
